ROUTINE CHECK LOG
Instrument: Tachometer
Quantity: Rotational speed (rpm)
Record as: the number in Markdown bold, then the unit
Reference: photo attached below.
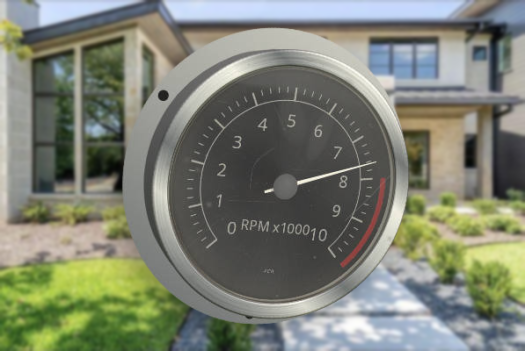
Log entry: **7600** rpm
